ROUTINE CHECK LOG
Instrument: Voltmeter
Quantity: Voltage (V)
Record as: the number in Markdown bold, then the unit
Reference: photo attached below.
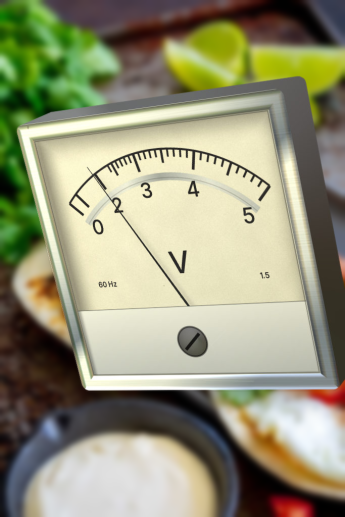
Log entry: **2** V
